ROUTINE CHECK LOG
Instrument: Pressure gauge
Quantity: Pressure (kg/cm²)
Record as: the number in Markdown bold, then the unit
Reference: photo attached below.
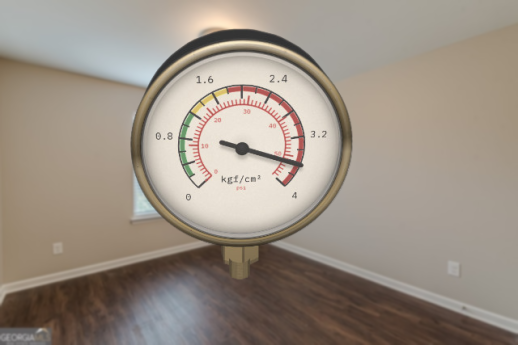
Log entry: **3.6** kg/cm²
